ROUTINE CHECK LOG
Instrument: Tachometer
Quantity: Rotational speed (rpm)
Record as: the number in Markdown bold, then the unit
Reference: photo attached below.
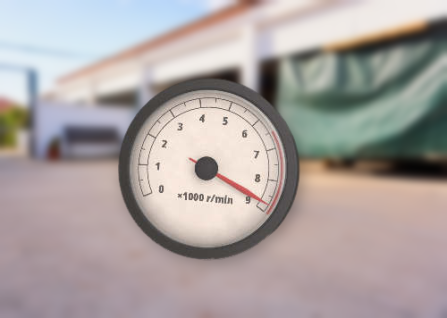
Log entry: **8750** rpm
